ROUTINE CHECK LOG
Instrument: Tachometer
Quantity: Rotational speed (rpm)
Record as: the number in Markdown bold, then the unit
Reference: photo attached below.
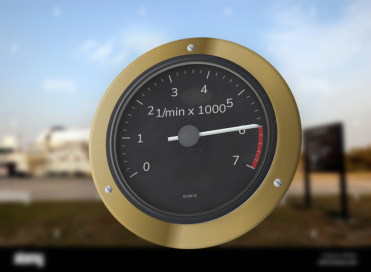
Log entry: **6000** rpm
